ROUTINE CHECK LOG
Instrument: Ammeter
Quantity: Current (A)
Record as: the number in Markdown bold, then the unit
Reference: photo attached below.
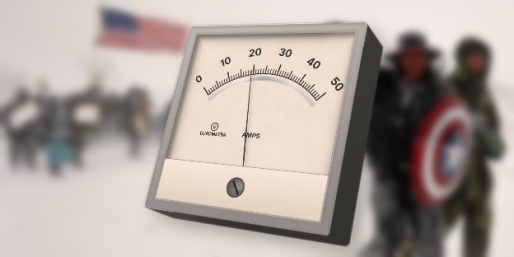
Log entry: **20** A
